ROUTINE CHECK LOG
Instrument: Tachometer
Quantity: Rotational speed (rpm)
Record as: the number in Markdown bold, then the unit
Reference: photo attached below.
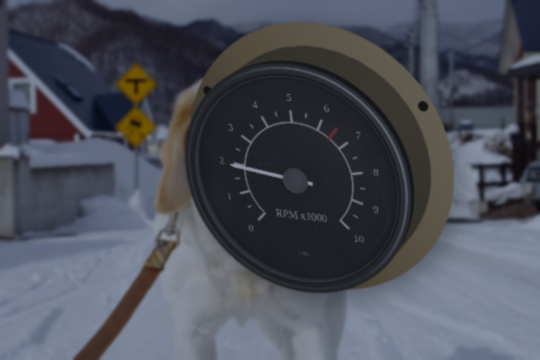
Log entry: **2000** rpm
